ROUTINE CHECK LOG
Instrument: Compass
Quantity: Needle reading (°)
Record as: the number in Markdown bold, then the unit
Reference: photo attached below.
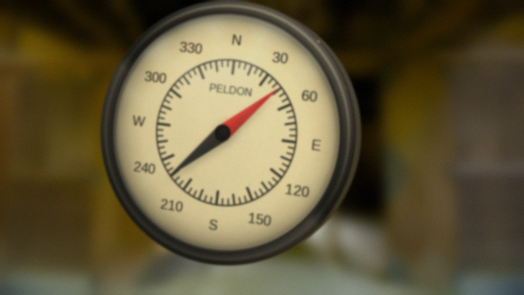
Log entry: **45** °
